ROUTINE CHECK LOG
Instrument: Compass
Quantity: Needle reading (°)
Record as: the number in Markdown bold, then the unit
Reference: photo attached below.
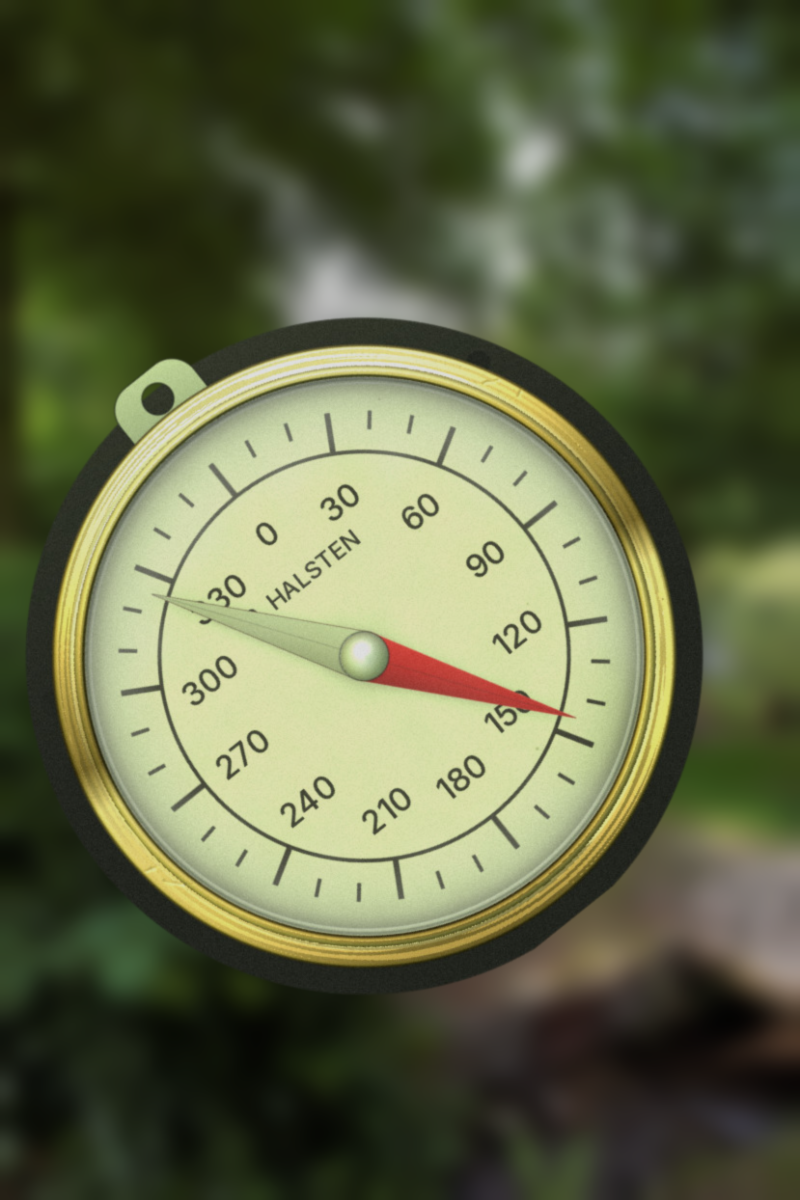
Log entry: **145** °
